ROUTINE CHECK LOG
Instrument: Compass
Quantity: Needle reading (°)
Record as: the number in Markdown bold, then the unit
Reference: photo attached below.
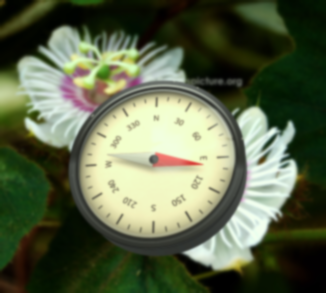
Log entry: **100** °
